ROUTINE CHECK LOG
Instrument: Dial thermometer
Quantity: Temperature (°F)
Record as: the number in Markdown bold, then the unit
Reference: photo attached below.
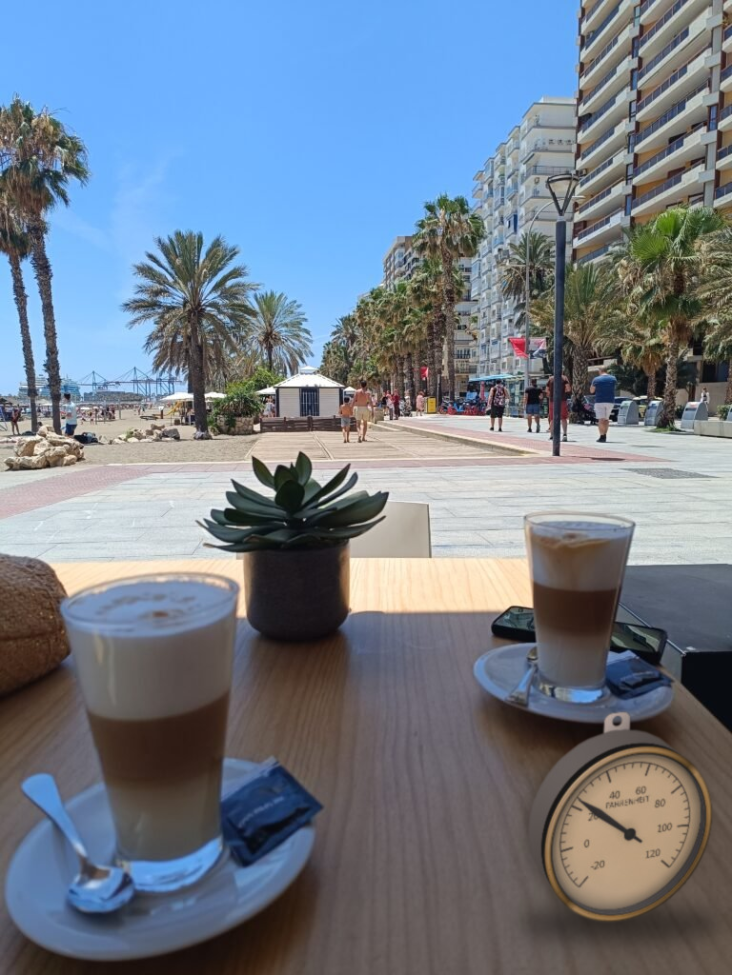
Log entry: **24** °F
